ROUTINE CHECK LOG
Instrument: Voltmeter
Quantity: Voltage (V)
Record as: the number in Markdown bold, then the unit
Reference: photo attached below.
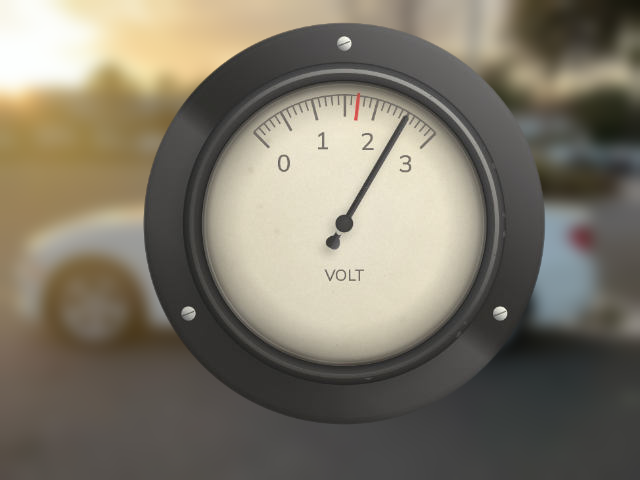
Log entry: **2.5** V
